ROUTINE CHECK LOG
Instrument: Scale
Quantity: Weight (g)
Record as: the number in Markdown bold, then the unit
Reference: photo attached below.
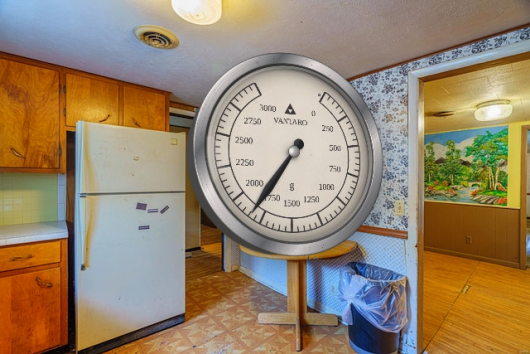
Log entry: **1850** g
